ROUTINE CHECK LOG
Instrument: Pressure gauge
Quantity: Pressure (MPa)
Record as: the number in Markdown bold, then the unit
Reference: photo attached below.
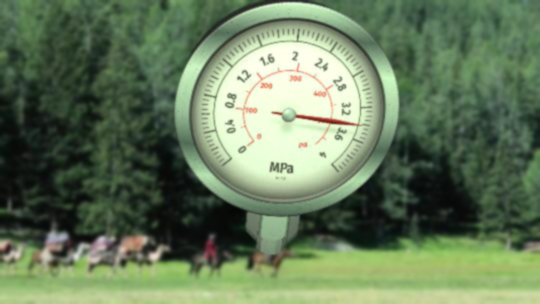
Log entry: **3.4** MPa
